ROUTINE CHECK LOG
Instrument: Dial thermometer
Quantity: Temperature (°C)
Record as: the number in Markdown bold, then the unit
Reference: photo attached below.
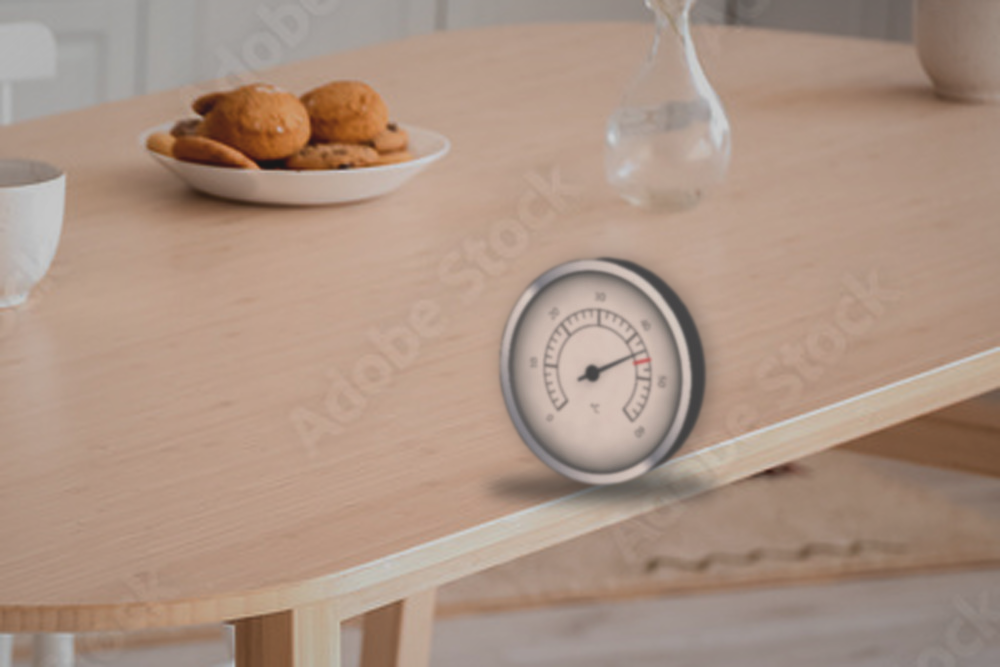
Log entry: **44** °C
